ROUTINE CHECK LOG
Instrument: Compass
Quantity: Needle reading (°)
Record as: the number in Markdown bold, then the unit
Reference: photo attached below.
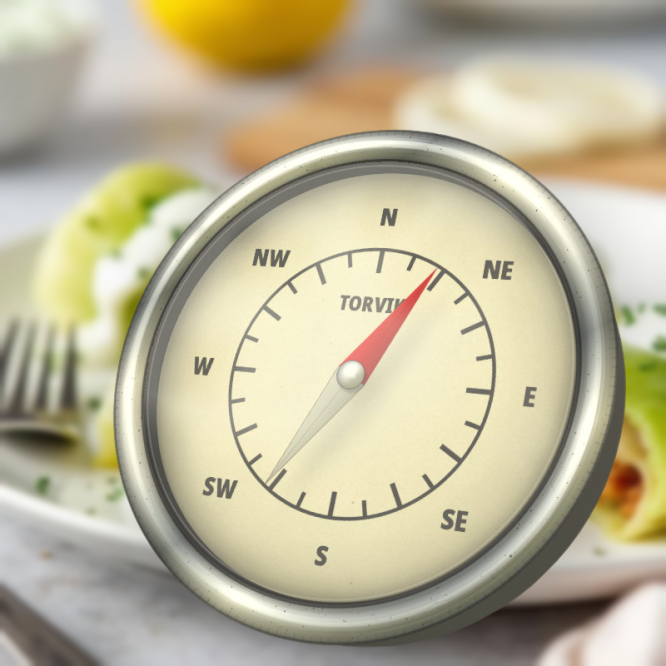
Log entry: **30** °
